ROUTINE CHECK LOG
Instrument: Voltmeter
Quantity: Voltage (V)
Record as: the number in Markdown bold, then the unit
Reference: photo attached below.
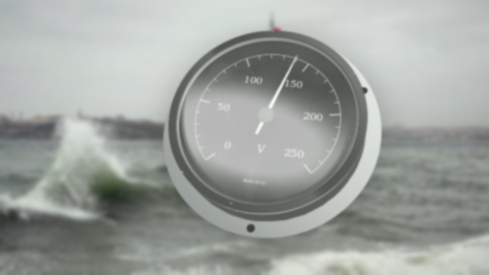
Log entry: **140** V
